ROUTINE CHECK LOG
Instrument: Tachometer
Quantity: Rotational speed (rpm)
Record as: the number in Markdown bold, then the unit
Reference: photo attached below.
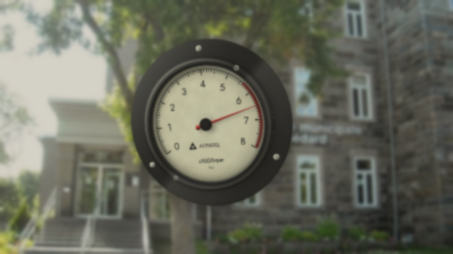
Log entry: **6500** rpm
